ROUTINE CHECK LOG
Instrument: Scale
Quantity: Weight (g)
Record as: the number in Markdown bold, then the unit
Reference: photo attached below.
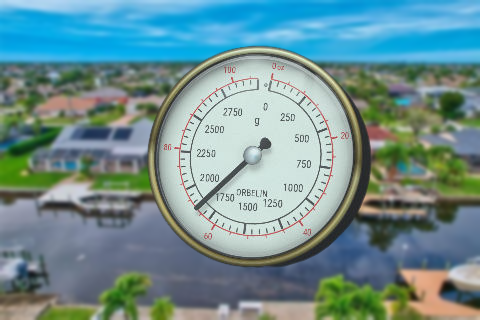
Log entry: **1850** g
